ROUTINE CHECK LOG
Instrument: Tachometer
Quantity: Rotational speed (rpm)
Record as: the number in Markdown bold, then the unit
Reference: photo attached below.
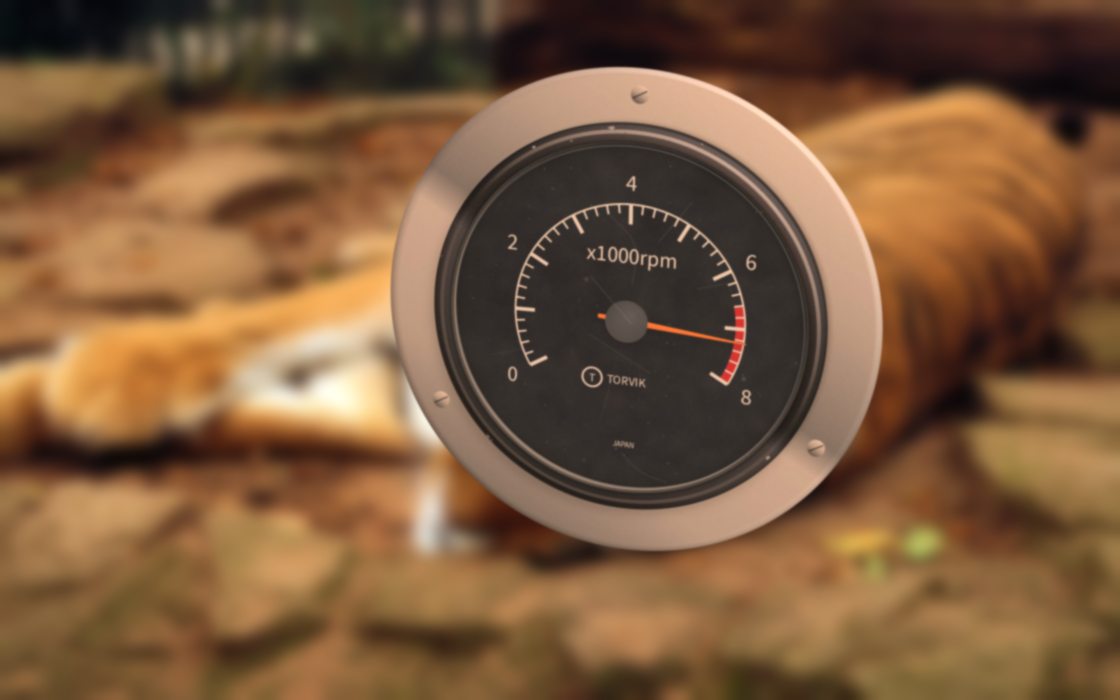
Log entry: **7200** rpm
